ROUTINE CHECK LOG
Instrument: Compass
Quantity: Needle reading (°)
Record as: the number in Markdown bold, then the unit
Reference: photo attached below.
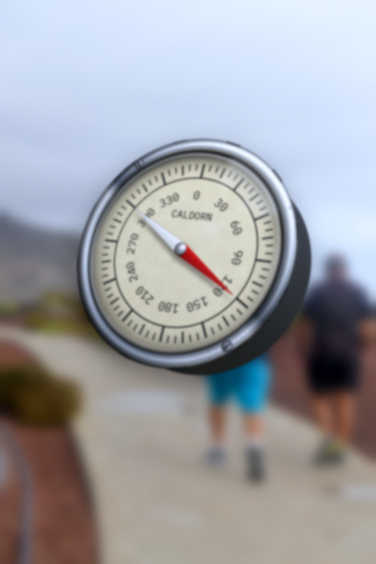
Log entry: **120** °
